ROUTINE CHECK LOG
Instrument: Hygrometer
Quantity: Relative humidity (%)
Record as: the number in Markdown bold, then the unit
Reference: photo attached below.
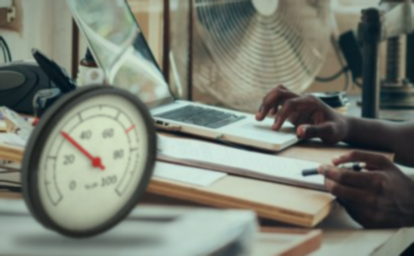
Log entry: **30** %
